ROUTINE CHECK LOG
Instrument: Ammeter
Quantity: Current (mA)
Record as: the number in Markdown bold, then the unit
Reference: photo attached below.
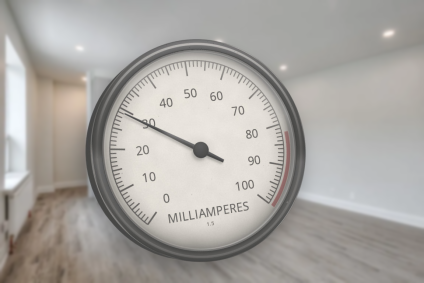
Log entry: **29** mA
